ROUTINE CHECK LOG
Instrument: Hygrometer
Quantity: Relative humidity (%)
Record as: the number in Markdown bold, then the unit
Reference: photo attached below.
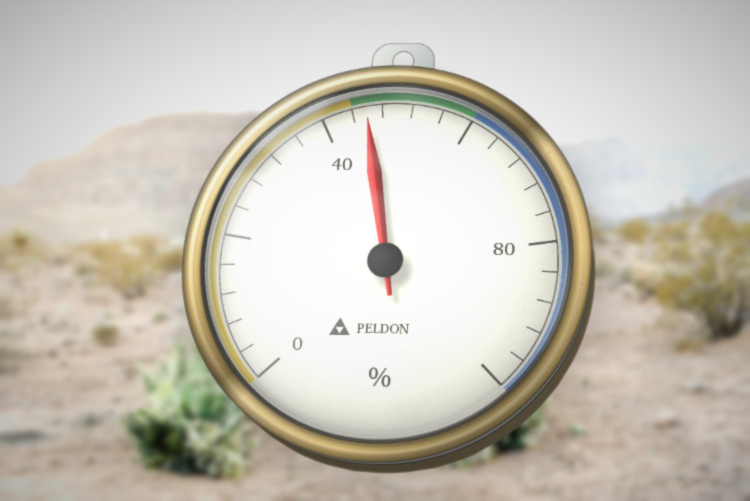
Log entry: **46** %
